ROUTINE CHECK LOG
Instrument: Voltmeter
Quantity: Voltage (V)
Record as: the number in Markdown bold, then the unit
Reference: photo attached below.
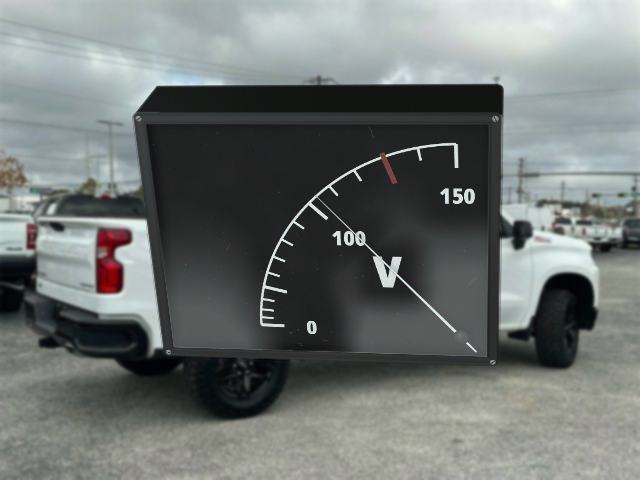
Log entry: **105** V
